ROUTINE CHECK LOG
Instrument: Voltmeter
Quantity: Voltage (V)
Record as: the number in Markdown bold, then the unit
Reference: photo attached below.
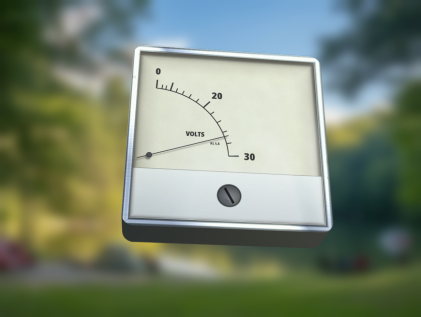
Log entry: **27** V
